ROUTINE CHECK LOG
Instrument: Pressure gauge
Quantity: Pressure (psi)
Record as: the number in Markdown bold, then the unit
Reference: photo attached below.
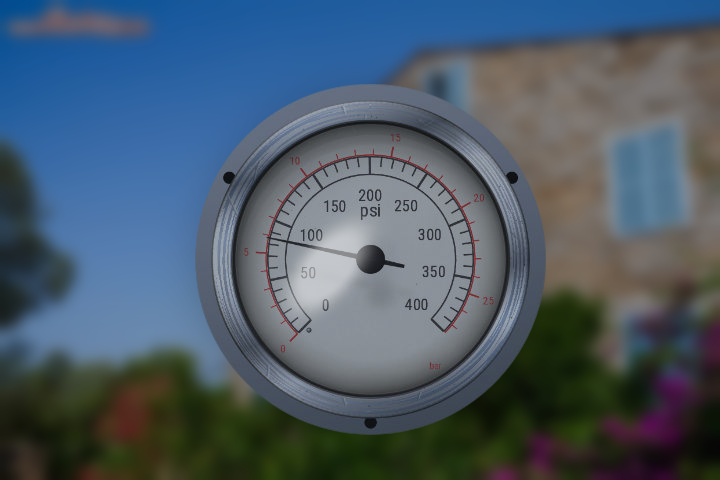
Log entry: **85** psi
